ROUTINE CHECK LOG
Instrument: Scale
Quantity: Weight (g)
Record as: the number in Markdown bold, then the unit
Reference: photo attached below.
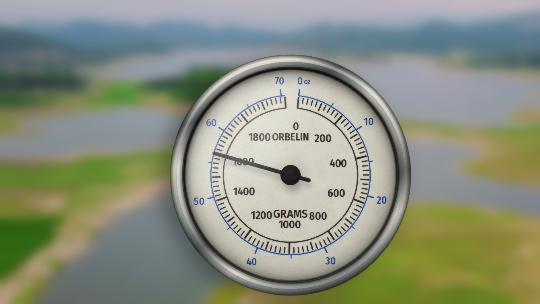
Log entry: **1600** g
